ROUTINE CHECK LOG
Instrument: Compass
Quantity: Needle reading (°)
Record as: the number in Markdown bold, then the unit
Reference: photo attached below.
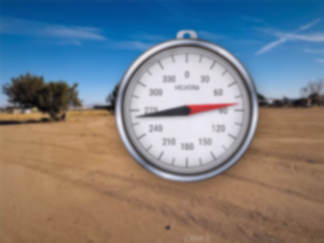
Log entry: **82.5** °
